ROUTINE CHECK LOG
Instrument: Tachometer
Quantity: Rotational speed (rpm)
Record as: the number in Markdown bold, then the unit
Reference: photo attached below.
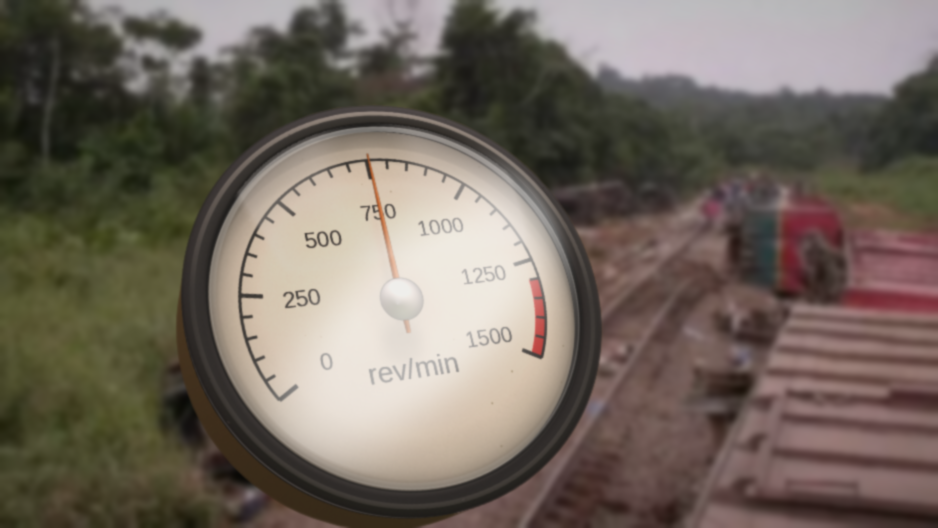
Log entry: **750** rpm
